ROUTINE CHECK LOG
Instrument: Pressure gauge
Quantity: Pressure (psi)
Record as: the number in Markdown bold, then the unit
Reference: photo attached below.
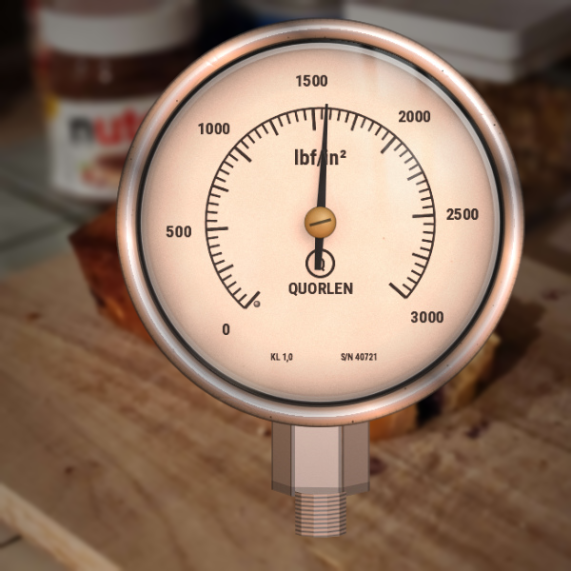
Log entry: **1575** psi
